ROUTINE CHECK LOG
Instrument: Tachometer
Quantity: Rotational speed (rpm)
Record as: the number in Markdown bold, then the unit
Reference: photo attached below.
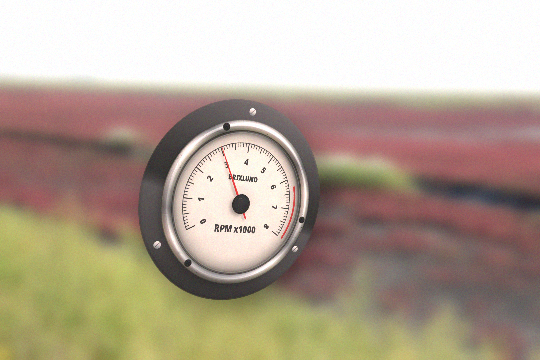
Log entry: **3000** rpm
